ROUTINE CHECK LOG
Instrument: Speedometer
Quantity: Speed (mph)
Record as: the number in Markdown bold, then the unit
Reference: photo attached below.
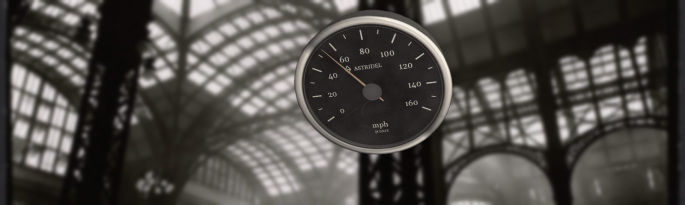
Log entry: **55** mph
